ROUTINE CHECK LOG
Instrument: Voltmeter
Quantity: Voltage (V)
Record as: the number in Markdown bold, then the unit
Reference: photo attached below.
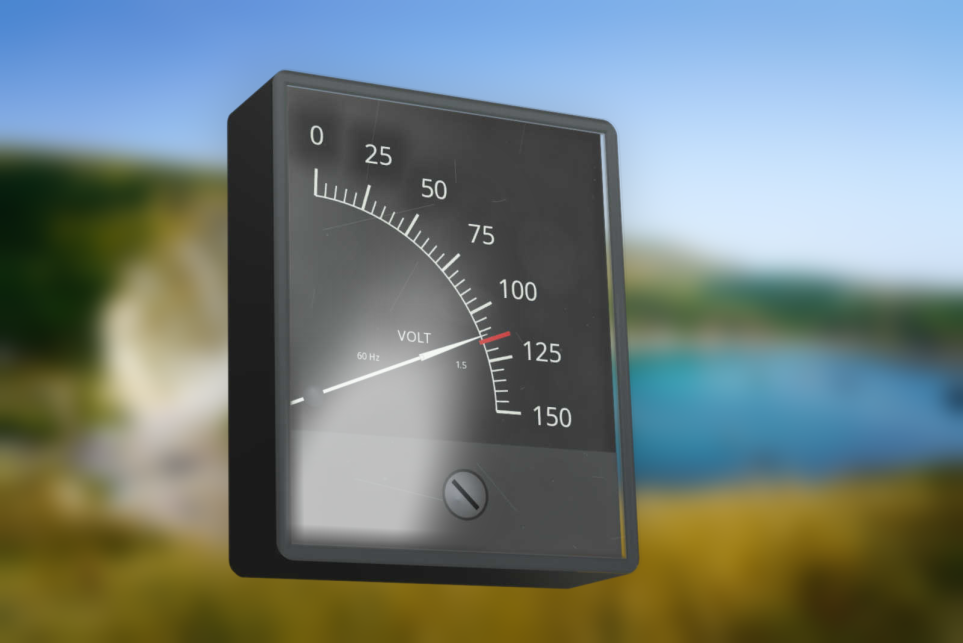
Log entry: **112.5** V
